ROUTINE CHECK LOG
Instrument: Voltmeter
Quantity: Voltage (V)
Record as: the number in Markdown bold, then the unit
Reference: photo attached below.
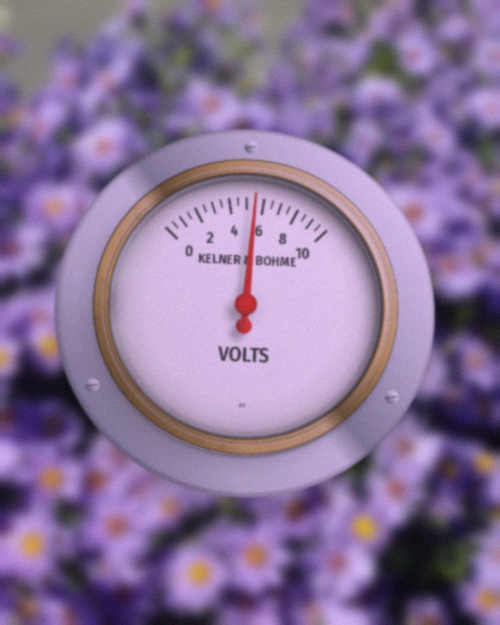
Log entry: **5.5** V
